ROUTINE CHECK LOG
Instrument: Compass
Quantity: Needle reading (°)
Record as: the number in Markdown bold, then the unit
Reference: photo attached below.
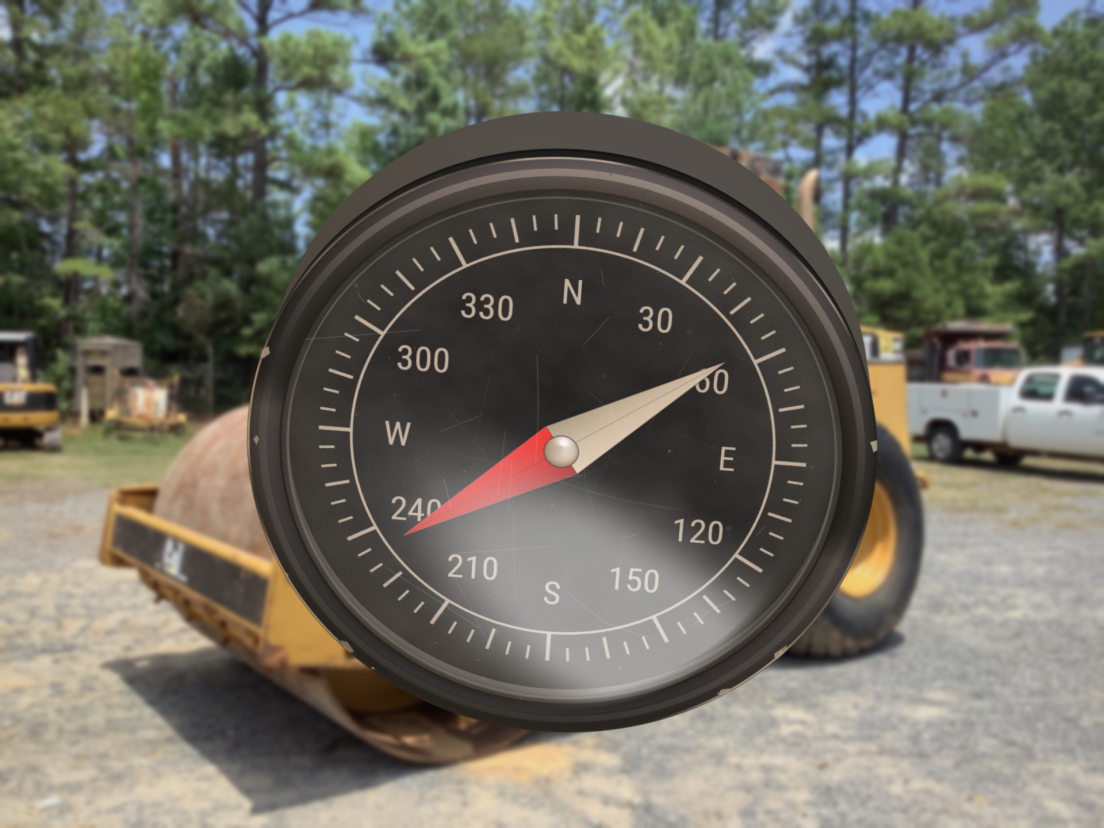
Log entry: **235** °
